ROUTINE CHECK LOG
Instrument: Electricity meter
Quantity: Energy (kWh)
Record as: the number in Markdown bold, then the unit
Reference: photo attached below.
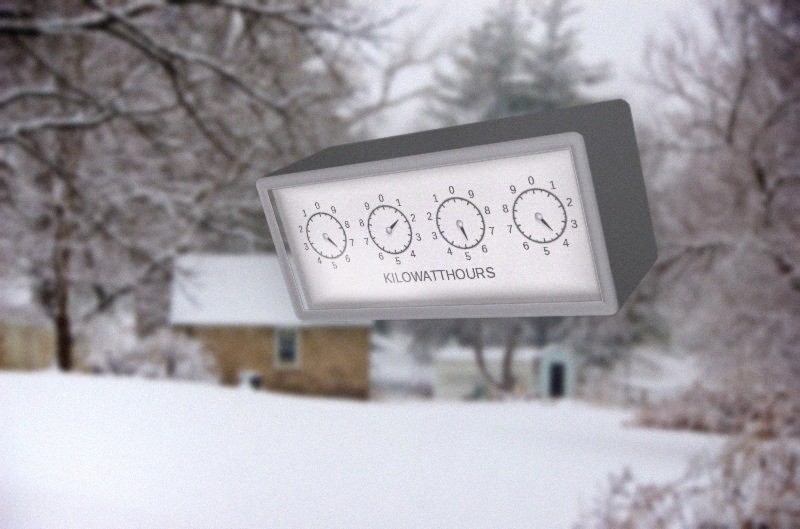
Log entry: **6154** kWh
